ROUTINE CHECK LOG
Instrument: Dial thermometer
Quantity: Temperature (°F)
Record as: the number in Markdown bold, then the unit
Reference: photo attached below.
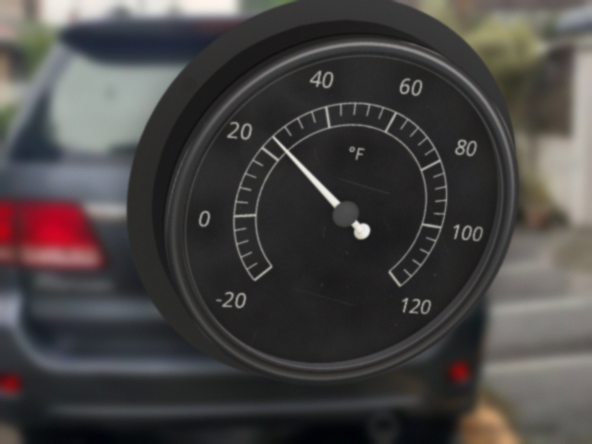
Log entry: **24** °F
